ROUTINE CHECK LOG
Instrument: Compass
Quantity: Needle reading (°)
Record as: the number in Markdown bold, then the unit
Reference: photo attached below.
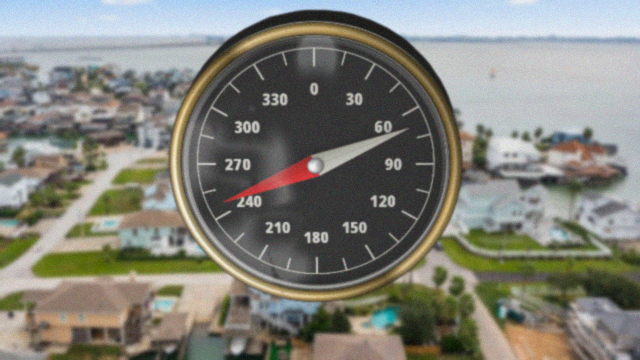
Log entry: **247.5** °
